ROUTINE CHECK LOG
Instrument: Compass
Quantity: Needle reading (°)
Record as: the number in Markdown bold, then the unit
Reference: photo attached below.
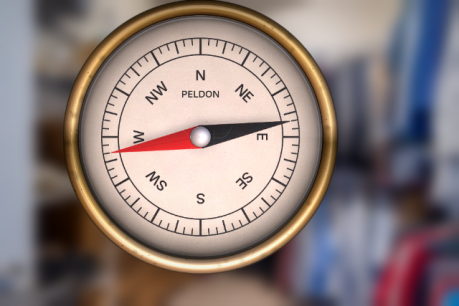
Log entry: **260** °
